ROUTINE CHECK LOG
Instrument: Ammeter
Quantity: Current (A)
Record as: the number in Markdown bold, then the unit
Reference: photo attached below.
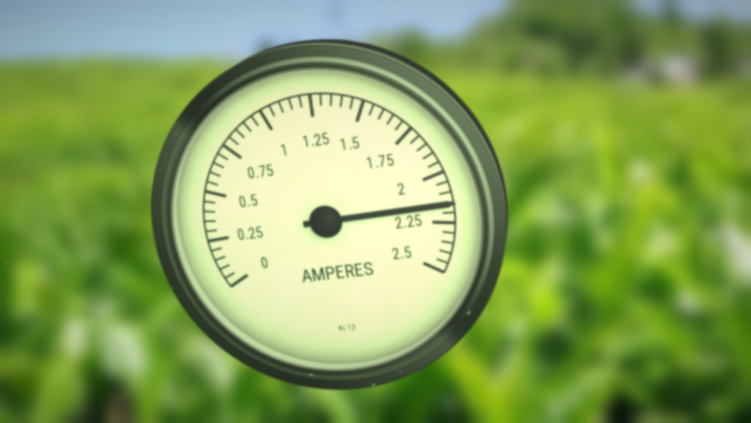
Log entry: **2.15** A
